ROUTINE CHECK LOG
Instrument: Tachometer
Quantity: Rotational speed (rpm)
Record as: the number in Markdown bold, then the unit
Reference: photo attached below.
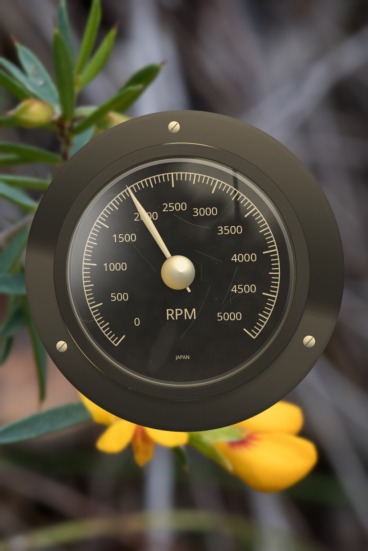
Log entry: **2000** rpm
